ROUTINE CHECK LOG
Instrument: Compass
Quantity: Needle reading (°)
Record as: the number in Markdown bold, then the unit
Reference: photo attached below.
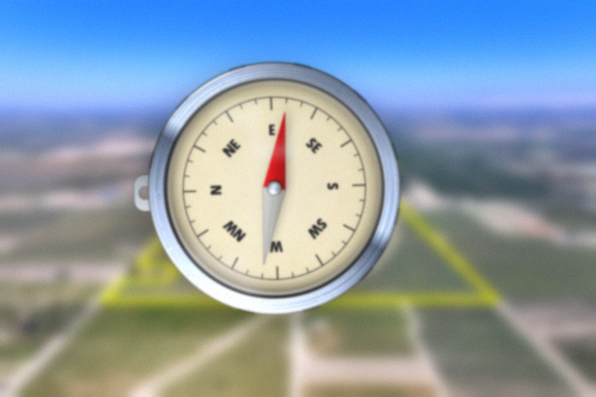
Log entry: **100** °
